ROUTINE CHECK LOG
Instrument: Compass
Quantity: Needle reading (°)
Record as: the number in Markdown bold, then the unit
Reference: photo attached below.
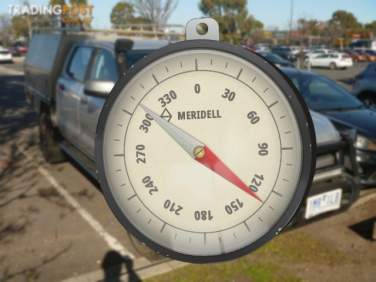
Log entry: **130** °
